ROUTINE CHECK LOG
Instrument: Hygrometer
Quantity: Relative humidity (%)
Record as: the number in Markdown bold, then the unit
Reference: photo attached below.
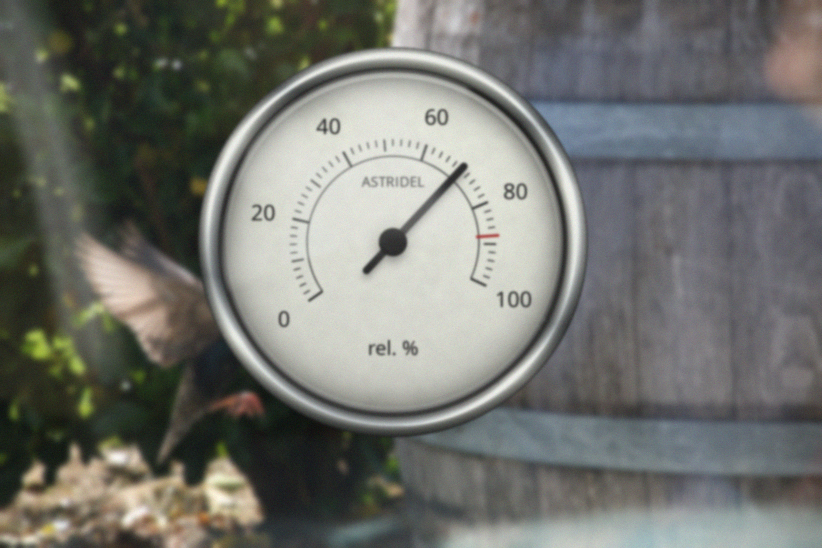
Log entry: **70** %
